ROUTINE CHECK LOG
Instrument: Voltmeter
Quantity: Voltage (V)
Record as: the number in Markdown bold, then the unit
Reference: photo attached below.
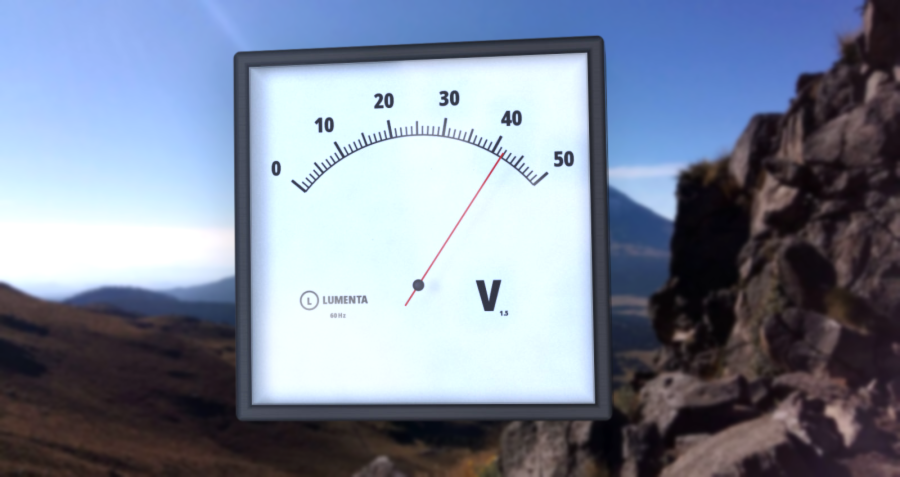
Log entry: **42** V
